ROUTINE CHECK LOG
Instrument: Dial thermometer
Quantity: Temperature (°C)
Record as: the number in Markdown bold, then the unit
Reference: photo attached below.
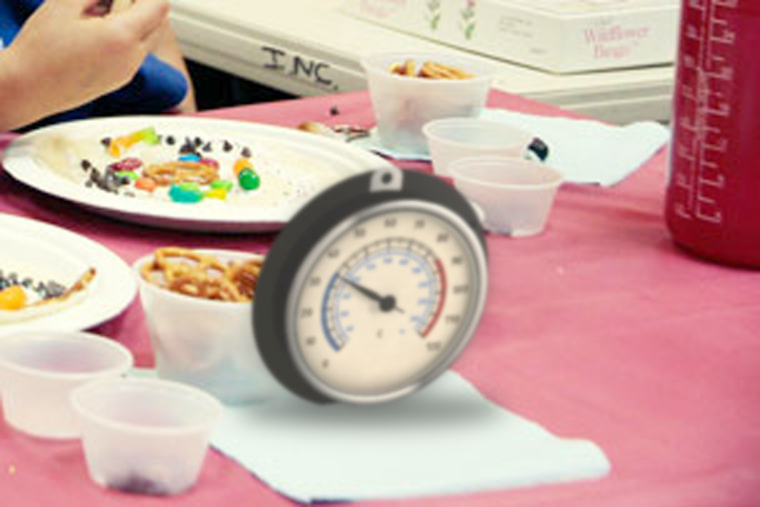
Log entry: **35** °C
